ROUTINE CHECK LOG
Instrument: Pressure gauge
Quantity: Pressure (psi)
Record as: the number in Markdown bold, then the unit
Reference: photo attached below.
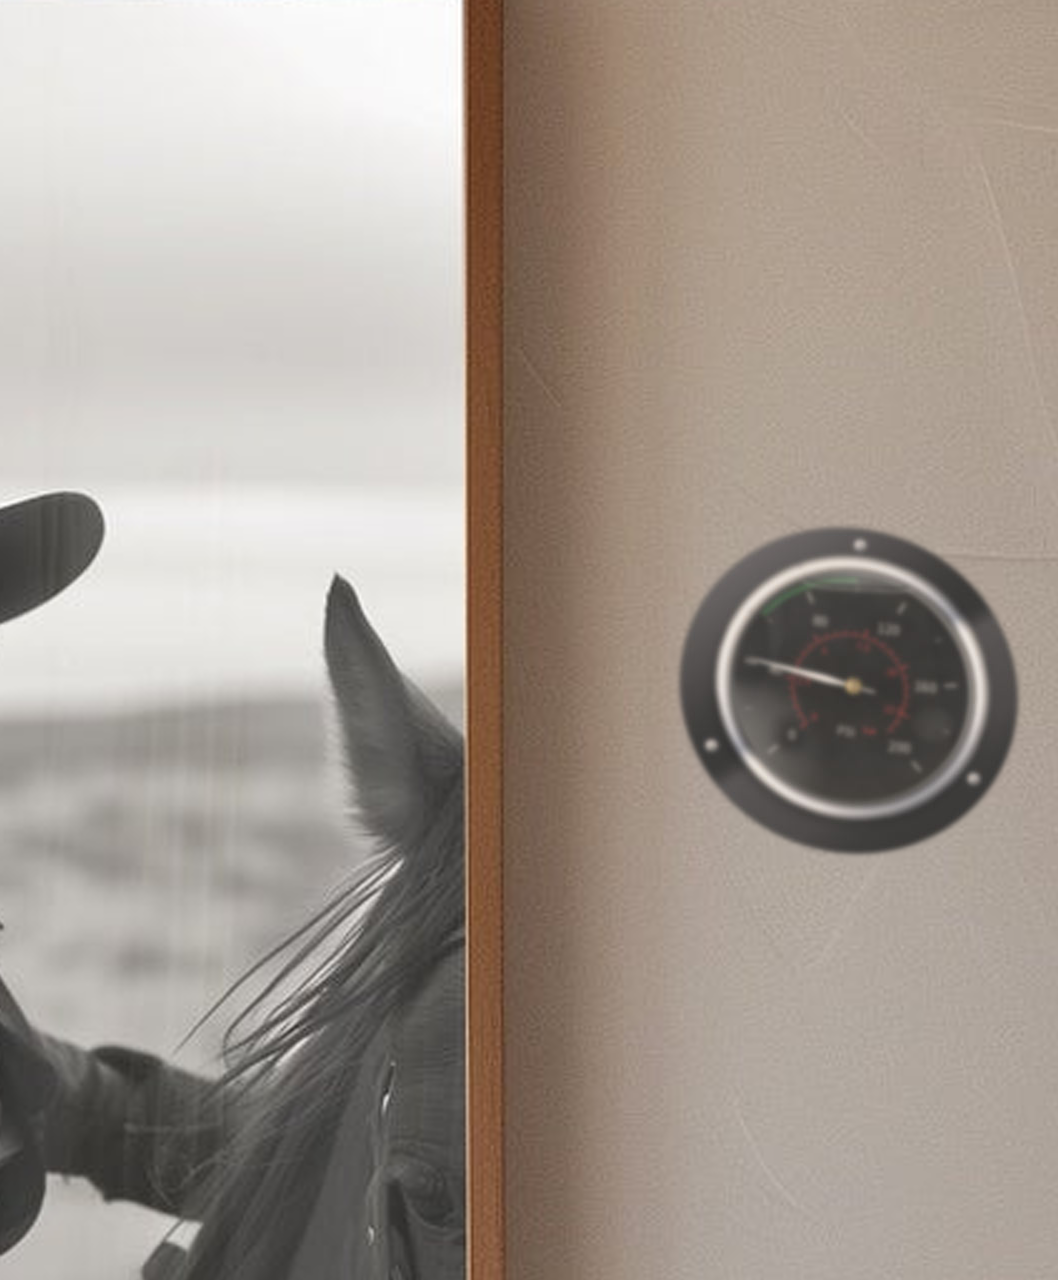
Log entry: **40** psi
